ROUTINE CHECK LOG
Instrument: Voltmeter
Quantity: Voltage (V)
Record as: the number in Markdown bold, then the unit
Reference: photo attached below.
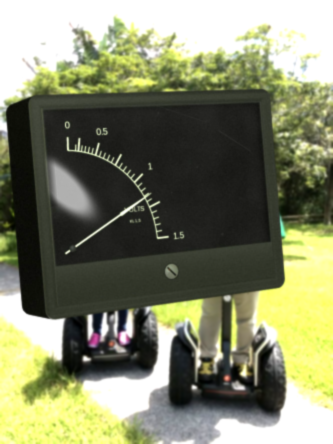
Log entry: **1.15** V
